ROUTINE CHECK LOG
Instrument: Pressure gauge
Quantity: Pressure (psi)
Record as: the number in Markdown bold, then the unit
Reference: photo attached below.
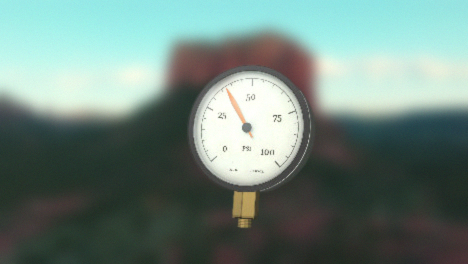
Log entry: **37.5** psi
